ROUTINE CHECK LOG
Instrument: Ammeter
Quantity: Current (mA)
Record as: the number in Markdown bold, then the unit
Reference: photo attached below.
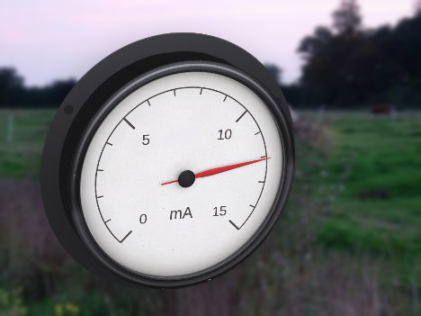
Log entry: **12** mA
